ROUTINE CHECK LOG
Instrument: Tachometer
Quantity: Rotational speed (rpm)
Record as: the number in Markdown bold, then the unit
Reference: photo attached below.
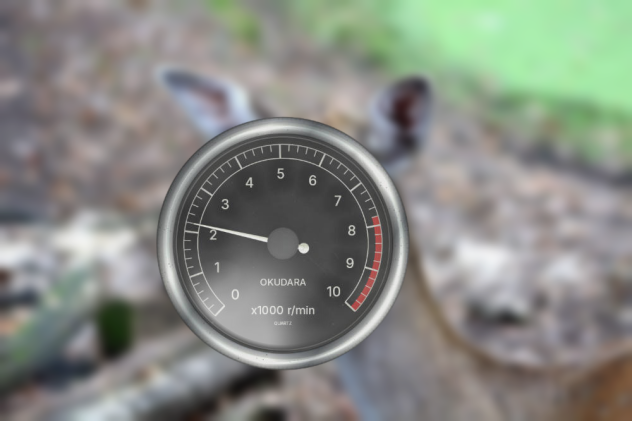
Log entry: **2200** rpm
